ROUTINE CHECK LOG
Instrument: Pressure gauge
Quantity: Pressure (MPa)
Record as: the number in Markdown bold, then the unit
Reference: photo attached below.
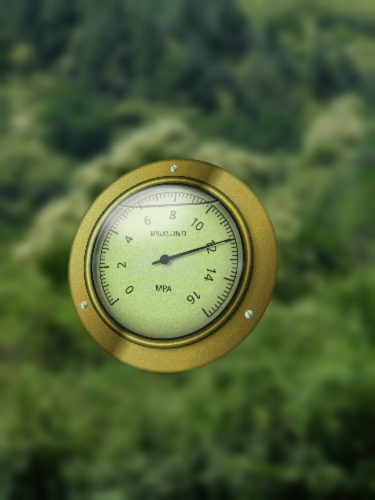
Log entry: **12** MPa
